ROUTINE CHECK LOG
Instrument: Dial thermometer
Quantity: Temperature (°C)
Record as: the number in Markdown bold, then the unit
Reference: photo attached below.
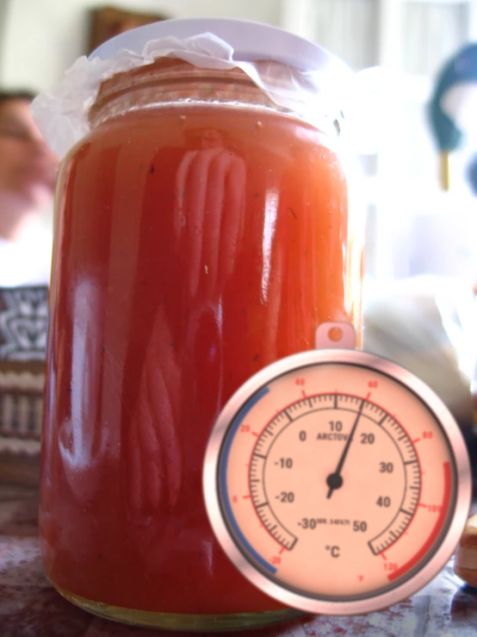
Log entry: **15** °C
